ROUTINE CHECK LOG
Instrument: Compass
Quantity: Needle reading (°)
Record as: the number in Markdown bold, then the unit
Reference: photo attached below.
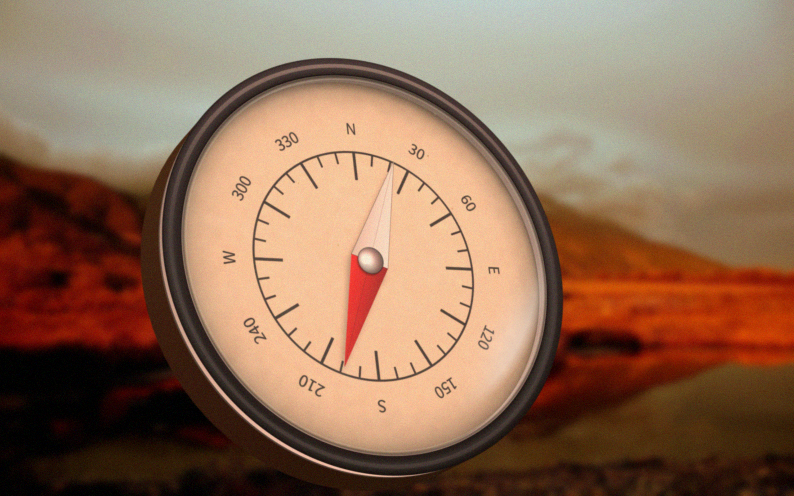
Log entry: **200** °
